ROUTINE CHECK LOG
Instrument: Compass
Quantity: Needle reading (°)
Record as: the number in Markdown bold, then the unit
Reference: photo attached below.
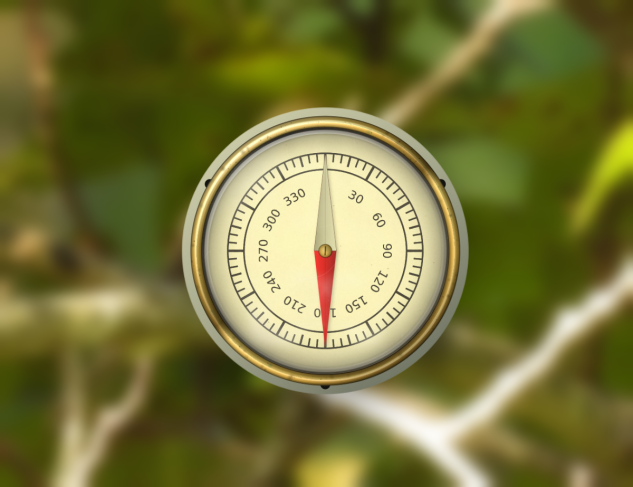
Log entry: **180** °
